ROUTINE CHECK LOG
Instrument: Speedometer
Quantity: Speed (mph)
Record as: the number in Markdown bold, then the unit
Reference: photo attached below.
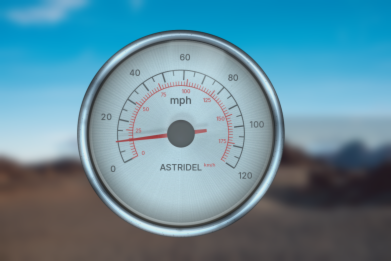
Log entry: **10** mph
